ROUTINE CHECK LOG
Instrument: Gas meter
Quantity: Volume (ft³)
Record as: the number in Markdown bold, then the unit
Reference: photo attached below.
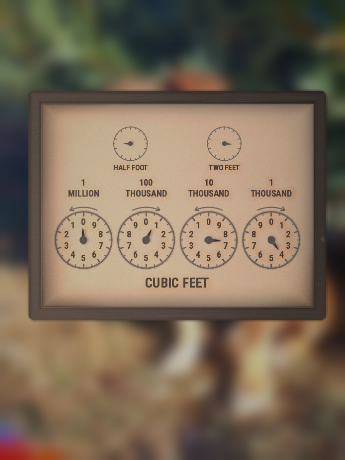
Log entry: **7400** ft³
